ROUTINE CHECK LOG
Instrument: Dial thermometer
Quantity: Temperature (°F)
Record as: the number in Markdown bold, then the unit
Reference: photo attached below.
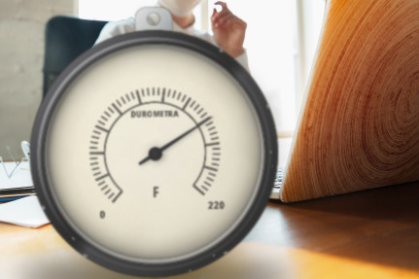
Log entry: **160** °F
